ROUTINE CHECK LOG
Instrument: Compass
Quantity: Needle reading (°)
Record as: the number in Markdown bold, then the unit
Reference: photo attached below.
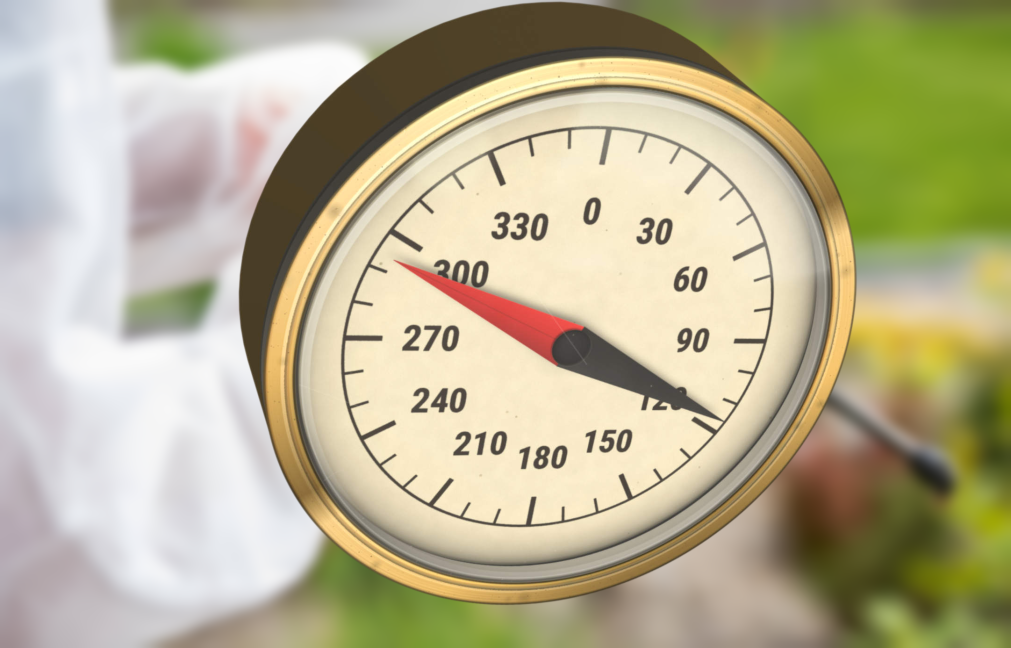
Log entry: **295** °
